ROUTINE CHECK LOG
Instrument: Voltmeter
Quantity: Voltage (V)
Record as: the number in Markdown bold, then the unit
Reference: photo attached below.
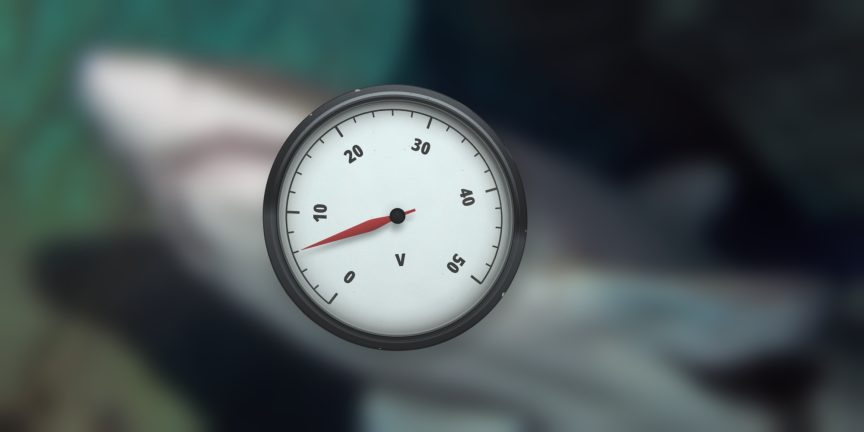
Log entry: **6** V
